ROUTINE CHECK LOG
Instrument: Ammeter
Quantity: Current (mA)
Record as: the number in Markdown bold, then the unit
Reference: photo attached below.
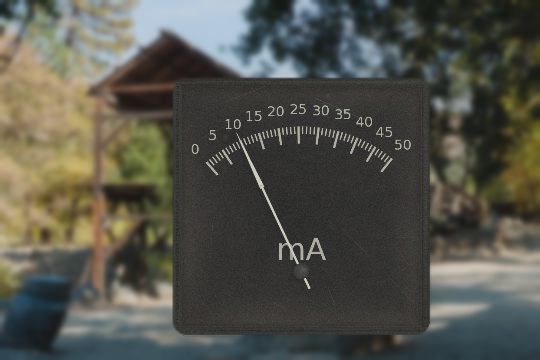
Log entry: **10** mA
